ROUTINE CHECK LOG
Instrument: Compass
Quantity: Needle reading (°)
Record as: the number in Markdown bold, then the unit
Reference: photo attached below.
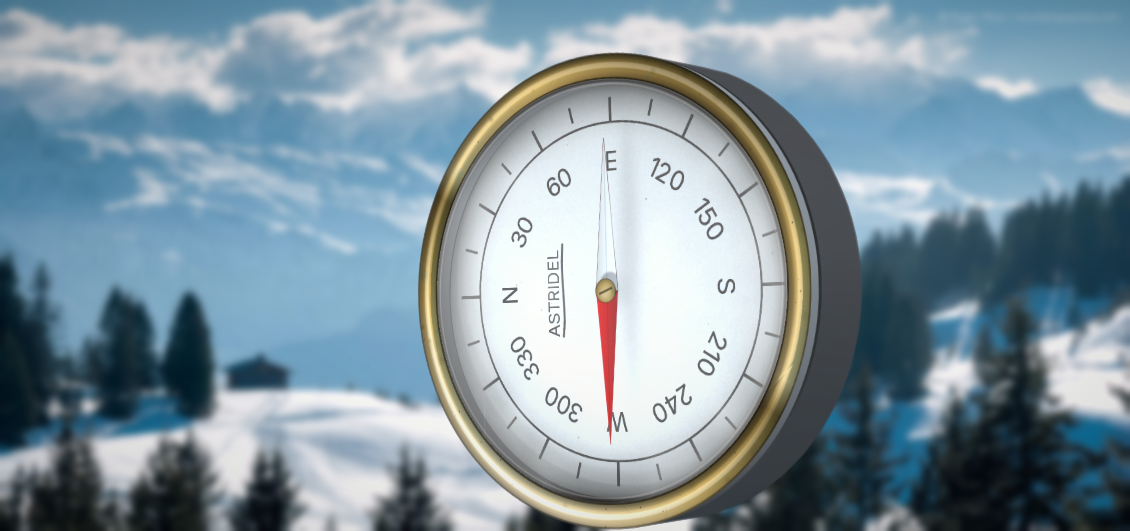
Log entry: **270** °
